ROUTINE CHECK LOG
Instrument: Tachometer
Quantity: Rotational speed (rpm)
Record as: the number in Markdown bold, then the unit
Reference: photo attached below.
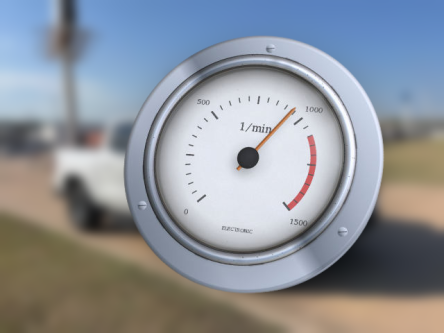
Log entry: **950** rpm
